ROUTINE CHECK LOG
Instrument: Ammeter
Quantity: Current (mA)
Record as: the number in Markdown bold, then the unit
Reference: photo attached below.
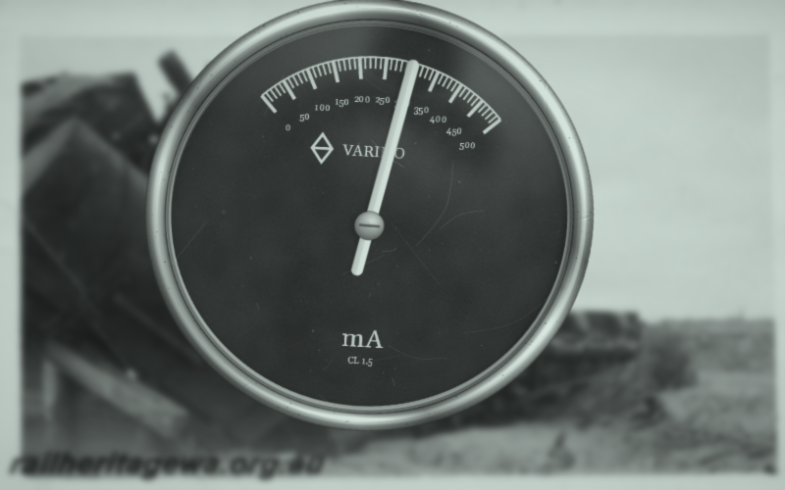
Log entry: **300** mA
